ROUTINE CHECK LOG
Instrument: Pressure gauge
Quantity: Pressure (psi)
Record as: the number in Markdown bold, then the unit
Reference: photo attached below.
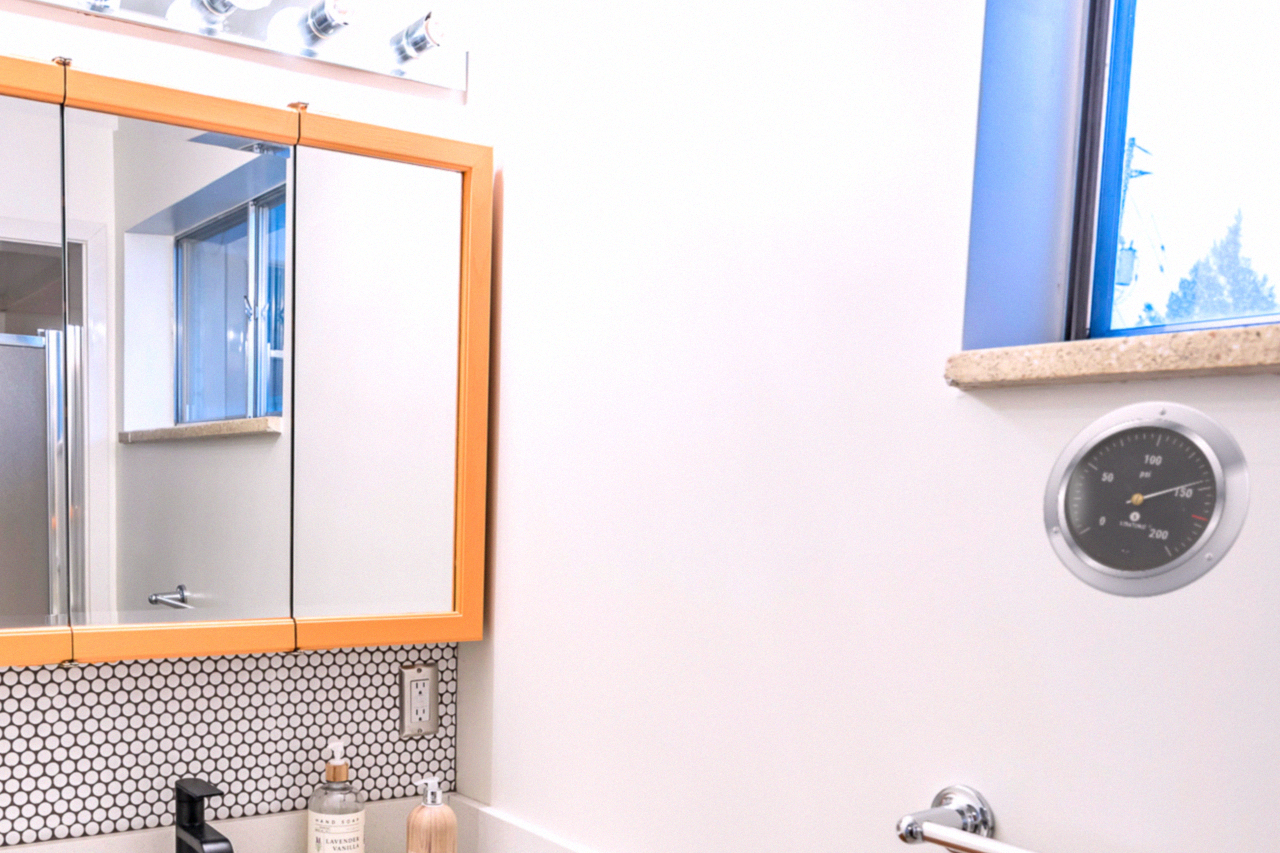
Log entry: **145** psi
